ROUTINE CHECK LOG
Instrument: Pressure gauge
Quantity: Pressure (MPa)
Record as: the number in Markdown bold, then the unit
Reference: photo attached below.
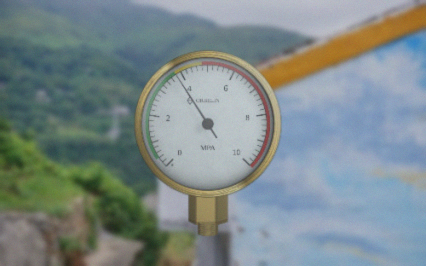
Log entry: **3.8** MPa
